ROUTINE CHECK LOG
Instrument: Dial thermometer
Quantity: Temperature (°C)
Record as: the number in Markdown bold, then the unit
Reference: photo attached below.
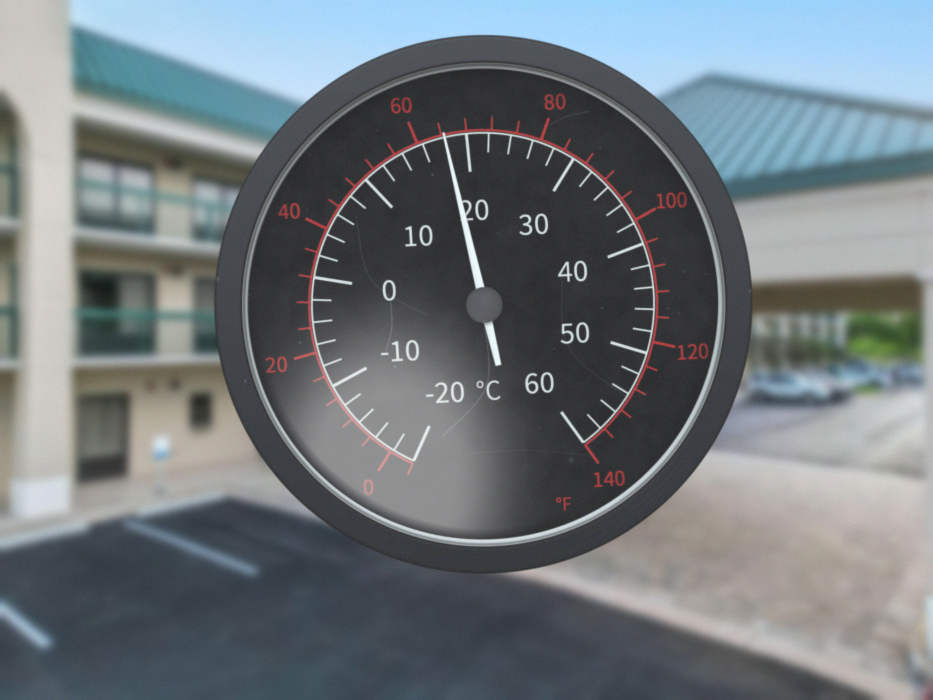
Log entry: **18** °C
